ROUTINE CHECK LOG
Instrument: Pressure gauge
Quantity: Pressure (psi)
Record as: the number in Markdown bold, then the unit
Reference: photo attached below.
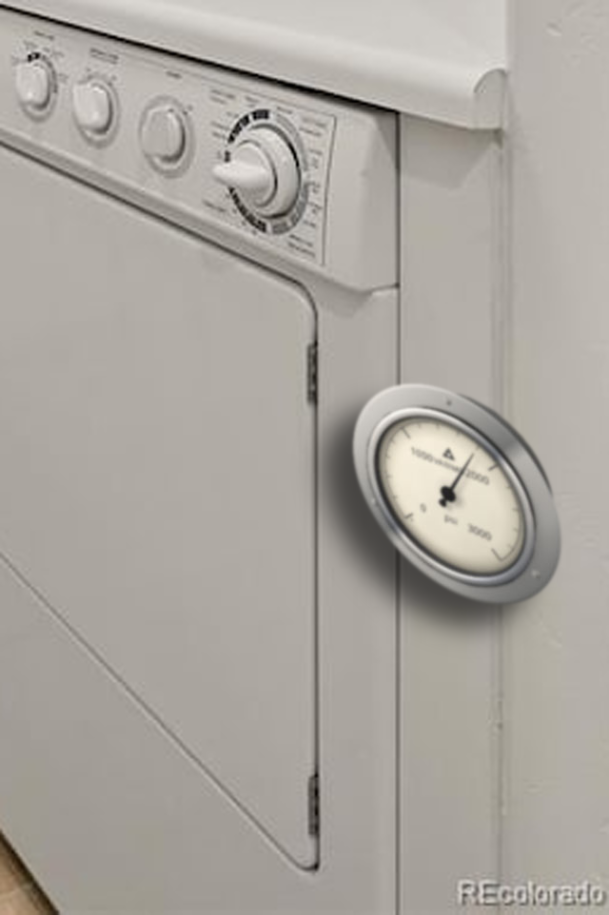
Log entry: **1800** psi
